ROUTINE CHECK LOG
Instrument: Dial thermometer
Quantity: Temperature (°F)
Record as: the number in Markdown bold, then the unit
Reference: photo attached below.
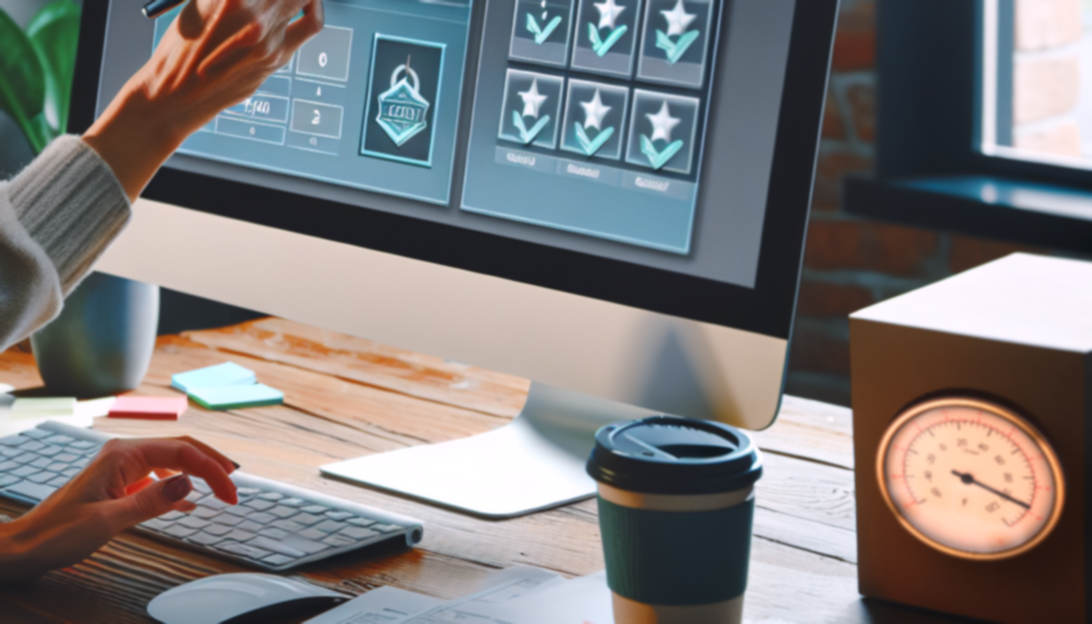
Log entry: **100** °F
